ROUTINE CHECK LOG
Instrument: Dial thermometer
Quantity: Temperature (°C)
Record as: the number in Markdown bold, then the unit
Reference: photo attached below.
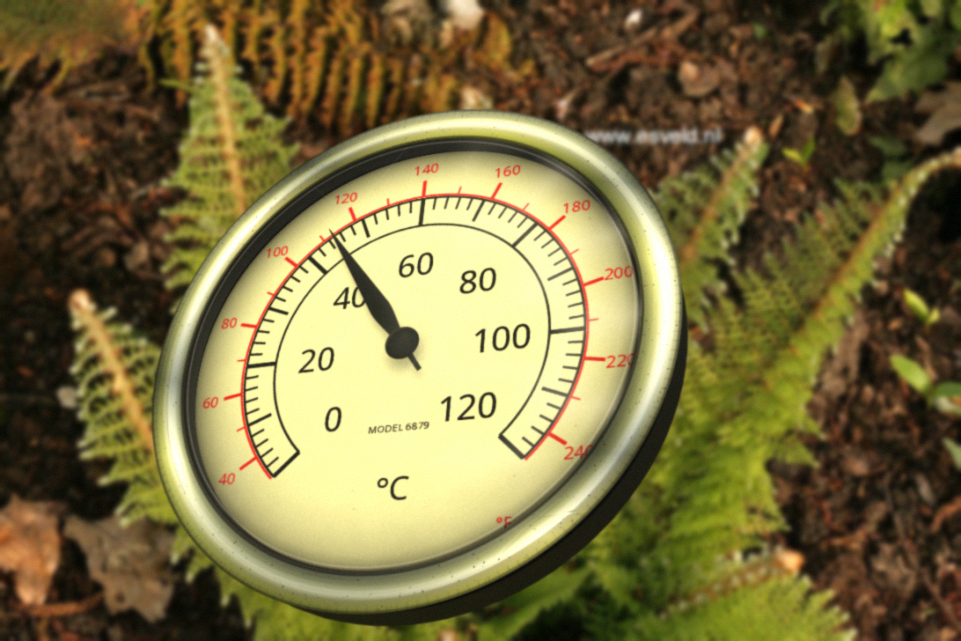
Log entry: **45** °C
